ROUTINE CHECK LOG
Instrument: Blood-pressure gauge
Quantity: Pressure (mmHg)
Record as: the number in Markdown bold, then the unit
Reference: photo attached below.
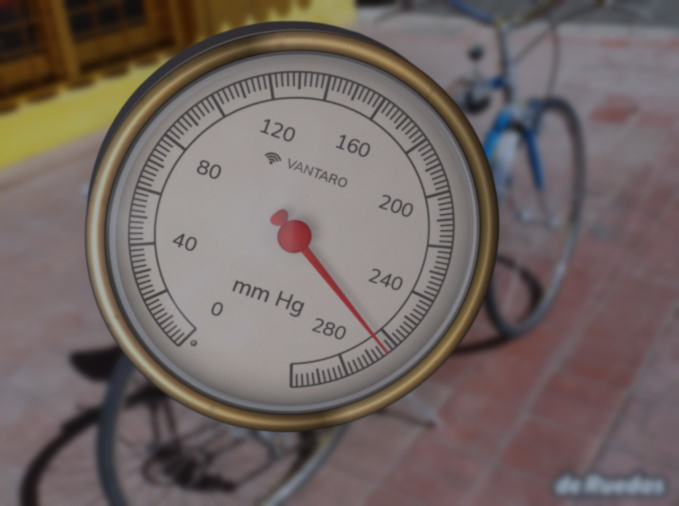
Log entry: **264** mmHg
